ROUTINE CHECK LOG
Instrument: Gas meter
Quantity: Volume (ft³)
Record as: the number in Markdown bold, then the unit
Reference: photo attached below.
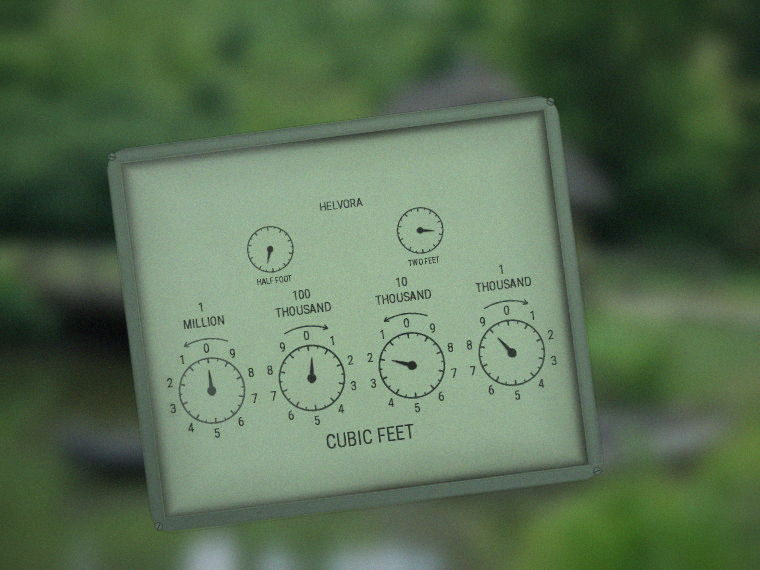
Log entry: **1900** ft³
